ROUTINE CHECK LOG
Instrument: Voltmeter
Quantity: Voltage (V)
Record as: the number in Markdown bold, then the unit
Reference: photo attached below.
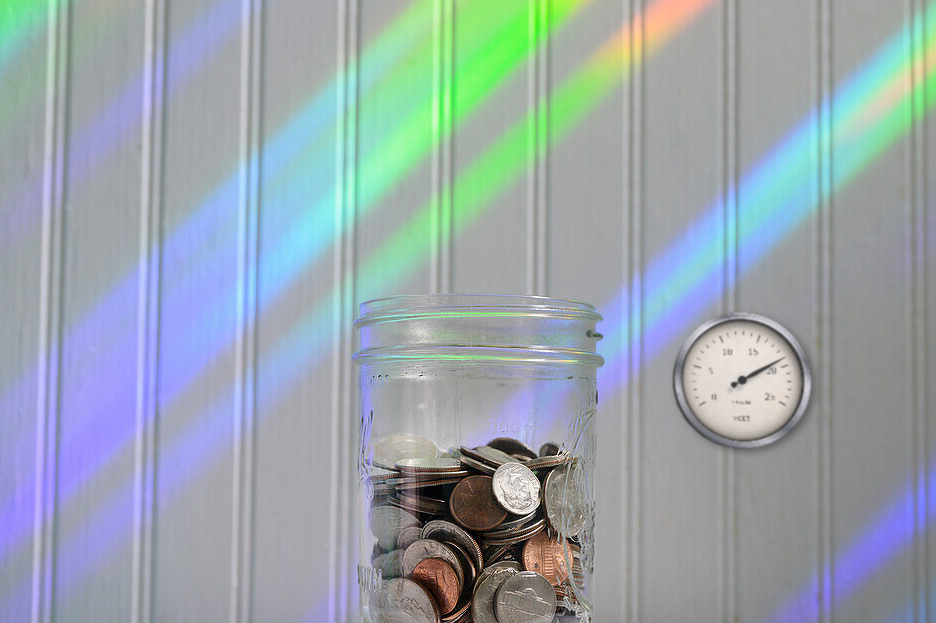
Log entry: **19** V
